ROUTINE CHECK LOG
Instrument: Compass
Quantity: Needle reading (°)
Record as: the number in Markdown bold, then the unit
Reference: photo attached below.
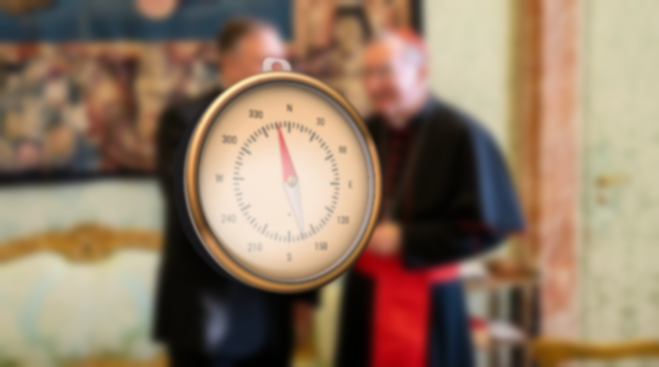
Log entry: **345** °
